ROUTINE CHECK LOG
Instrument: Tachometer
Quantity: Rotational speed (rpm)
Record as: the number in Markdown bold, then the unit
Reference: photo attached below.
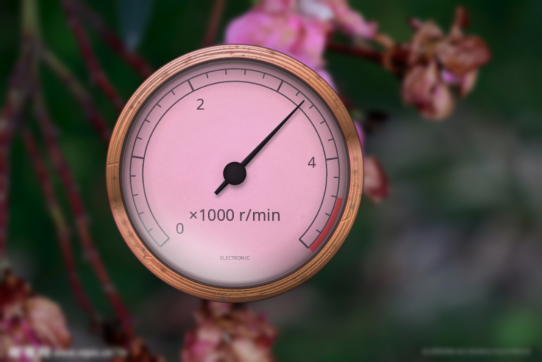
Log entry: **3300** rpm
